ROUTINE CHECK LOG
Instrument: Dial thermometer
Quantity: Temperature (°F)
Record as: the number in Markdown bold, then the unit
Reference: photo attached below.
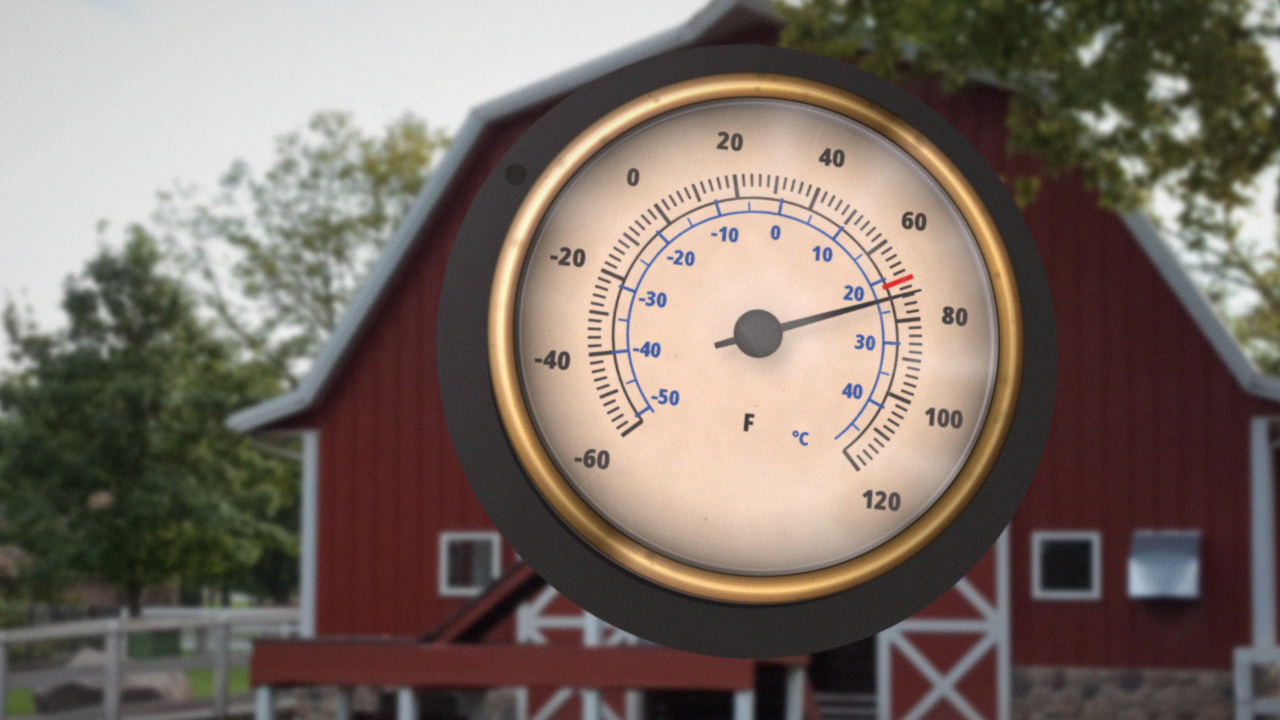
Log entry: **74** °F
